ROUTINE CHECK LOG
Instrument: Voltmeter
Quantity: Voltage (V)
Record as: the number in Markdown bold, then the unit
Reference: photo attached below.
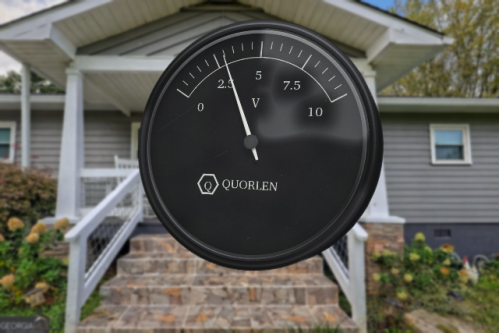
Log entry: **3** V
